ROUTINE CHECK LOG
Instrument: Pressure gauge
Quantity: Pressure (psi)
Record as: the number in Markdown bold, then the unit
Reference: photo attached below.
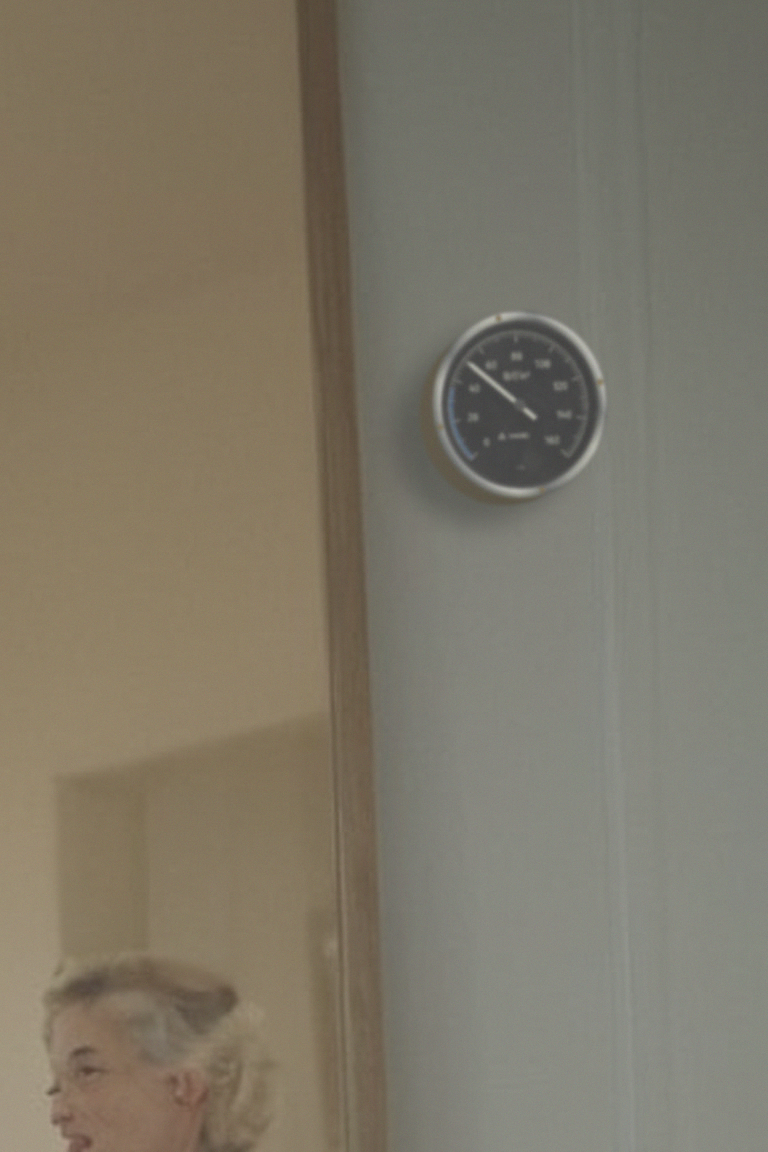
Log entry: **50** psi
